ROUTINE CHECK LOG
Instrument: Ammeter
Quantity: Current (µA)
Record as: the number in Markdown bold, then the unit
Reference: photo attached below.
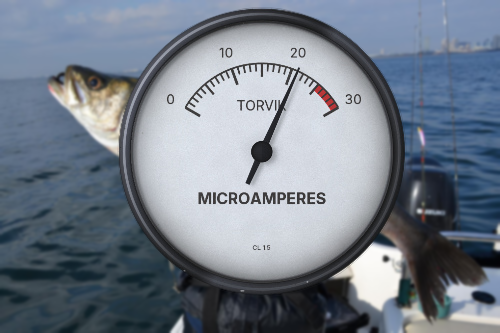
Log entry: **21** µA
